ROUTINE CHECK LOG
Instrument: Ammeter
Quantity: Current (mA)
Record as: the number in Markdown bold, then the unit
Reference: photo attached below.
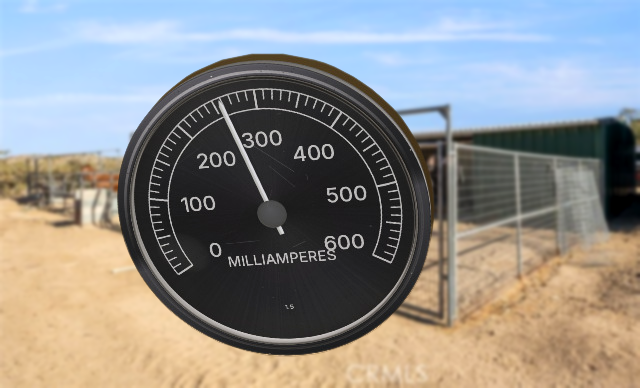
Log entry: **260** mA
